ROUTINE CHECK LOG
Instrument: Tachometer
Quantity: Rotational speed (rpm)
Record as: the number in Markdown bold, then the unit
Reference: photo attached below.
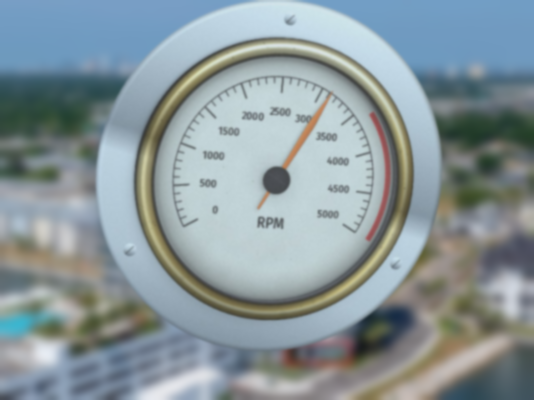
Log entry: **3100** rpm
